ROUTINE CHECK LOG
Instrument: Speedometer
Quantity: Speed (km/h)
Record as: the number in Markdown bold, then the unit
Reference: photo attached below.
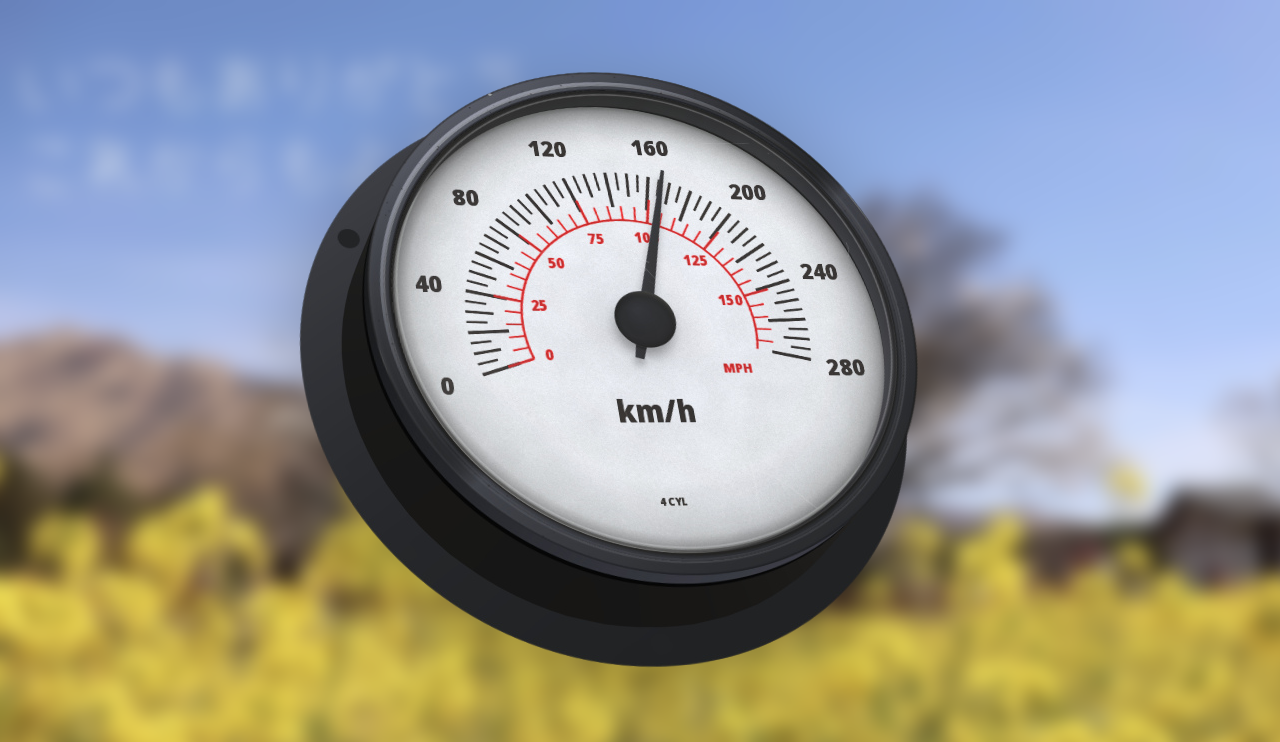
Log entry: **165** km/h
